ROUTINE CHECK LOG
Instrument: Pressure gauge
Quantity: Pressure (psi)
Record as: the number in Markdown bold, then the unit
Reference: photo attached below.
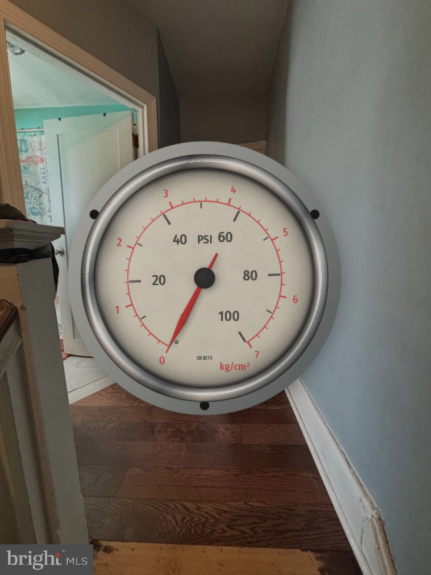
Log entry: **0** psi
